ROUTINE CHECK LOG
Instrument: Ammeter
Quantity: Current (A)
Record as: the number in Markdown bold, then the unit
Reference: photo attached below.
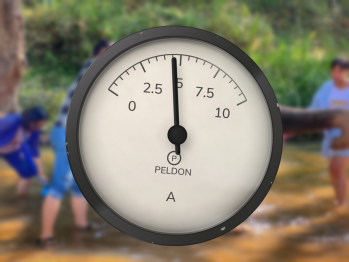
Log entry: **4.5** A
